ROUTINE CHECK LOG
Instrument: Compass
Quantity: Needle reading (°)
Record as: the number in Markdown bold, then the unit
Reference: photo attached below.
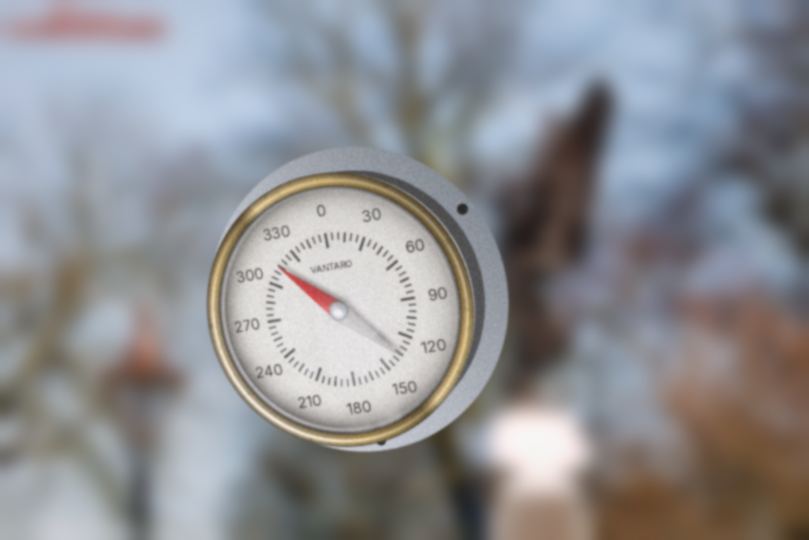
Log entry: **315** °
